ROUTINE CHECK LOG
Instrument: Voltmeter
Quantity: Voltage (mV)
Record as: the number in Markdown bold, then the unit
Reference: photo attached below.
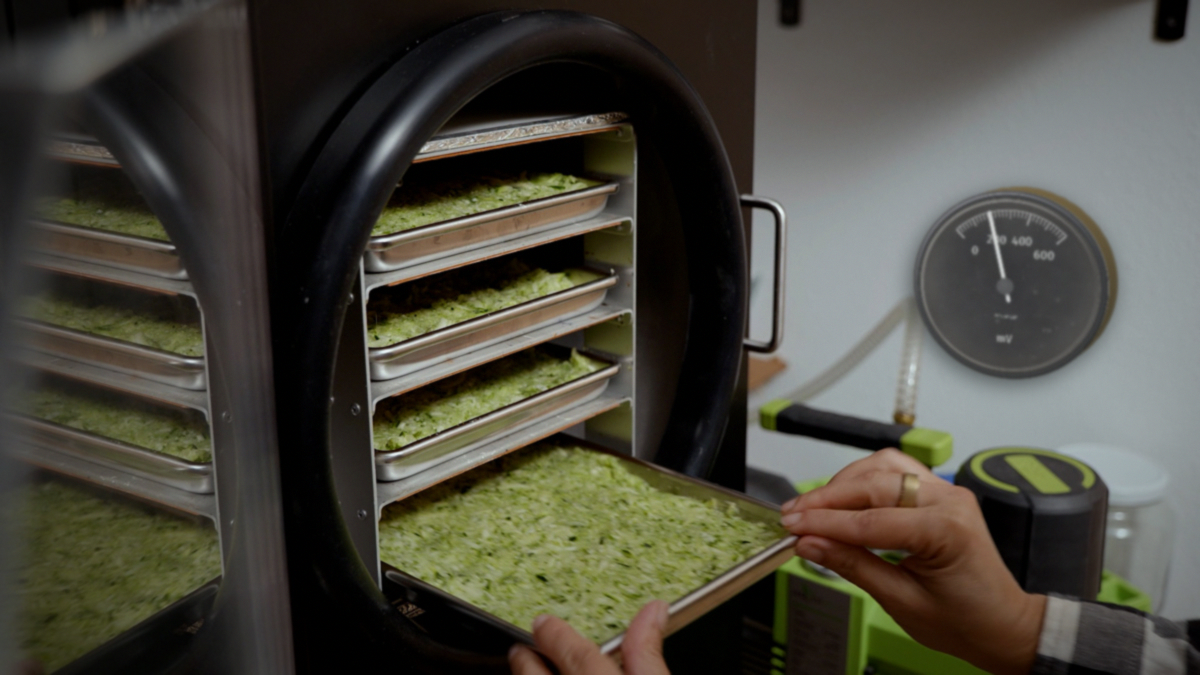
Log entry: **200** mV
